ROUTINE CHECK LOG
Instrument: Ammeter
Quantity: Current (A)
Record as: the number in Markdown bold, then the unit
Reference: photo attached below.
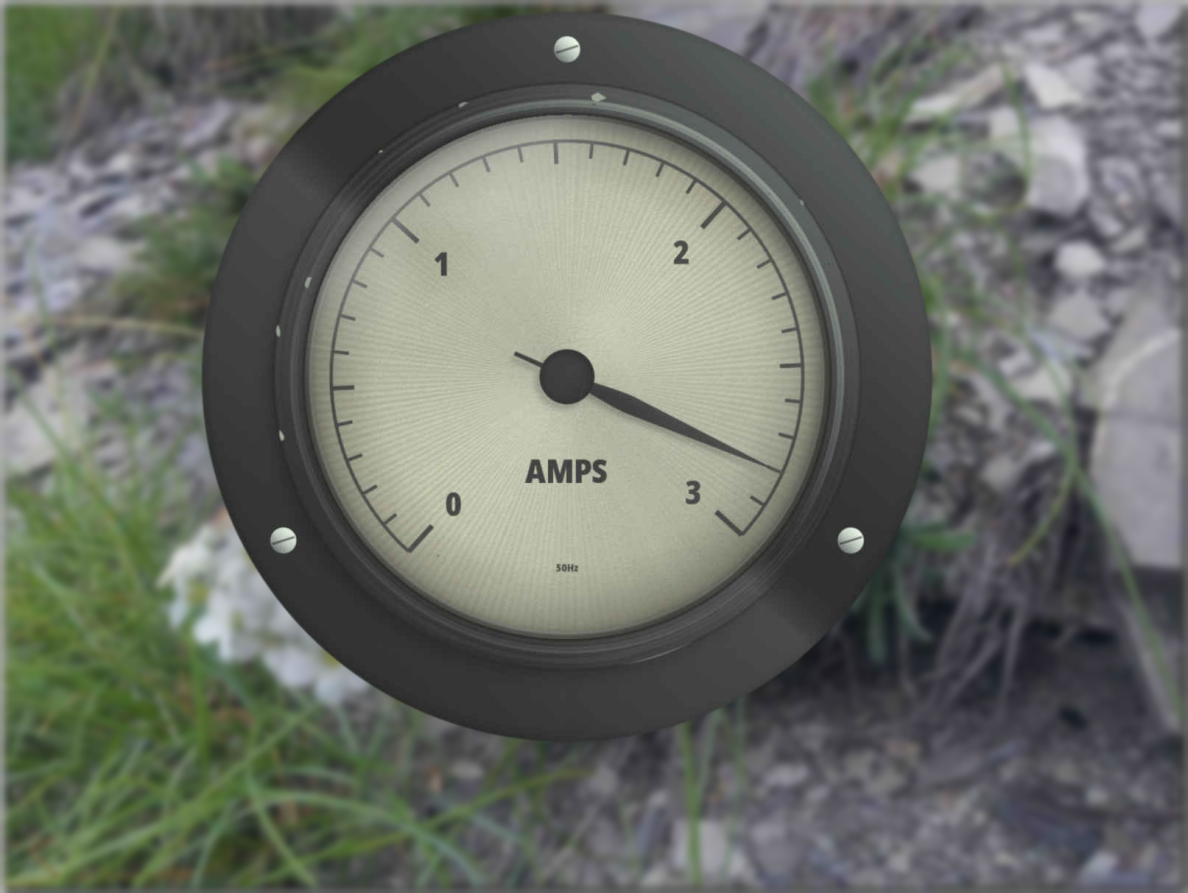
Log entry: **2.8** A
